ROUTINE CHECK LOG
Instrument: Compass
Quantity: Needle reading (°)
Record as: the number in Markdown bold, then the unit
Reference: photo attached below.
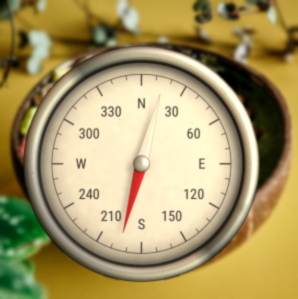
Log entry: **195** °
